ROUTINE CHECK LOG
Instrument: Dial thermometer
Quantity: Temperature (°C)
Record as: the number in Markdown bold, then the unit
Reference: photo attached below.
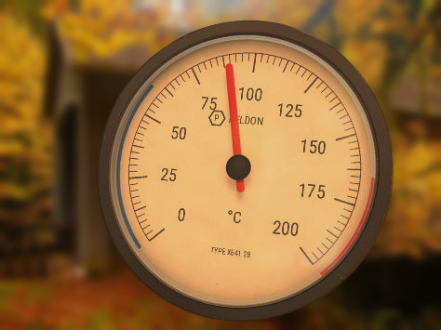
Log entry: **90** °C
